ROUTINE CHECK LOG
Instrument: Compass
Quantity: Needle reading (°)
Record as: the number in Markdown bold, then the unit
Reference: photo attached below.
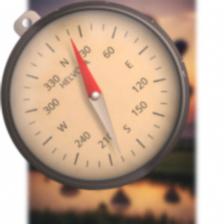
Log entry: **20** °
